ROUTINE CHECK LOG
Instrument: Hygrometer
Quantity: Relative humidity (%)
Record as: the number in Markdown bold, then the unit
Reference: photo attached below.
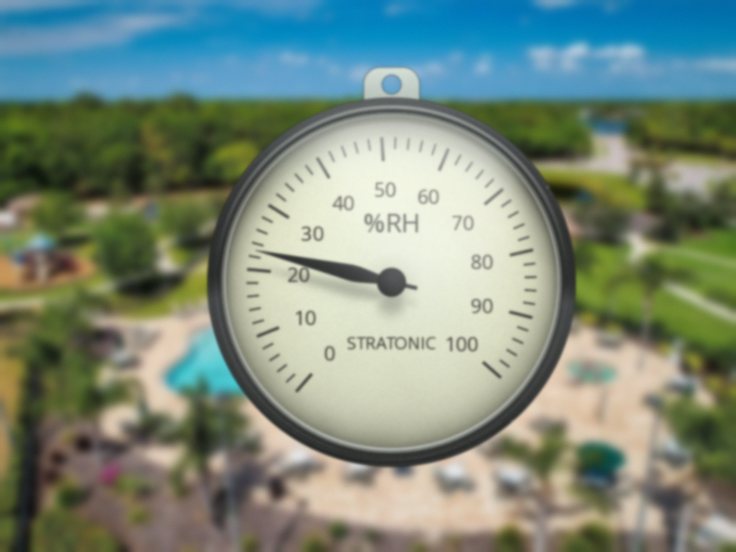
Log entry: **23** %
